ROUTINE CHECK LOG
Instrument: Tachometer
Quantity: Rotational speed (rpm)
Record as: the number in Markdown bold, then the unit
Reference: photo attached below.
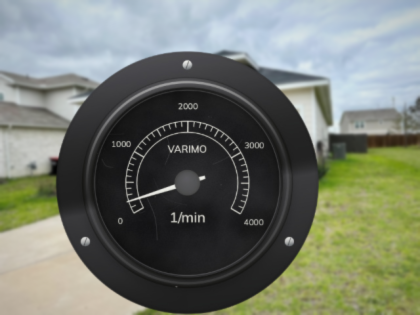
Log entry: **200** rpm
